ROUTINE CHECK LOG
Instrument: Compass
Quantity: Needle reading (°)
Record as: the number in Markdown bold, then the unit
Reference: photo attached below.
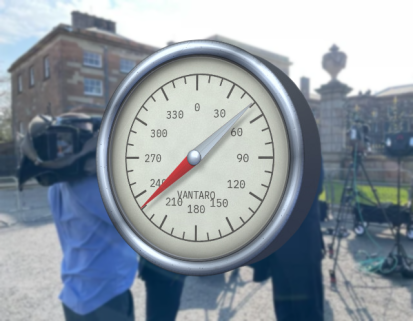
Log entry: **230** °
